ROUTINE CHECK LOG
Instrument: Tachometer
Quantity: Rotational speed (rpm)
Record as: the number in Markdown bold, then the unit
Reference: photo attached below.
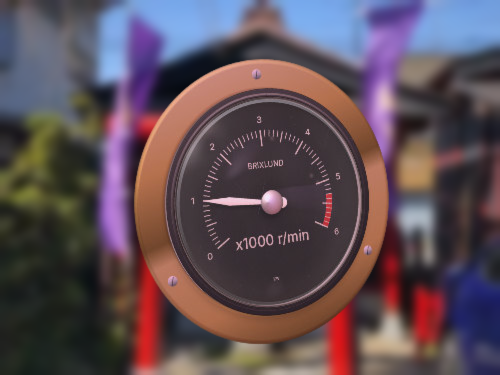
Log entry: **1000** rpm
